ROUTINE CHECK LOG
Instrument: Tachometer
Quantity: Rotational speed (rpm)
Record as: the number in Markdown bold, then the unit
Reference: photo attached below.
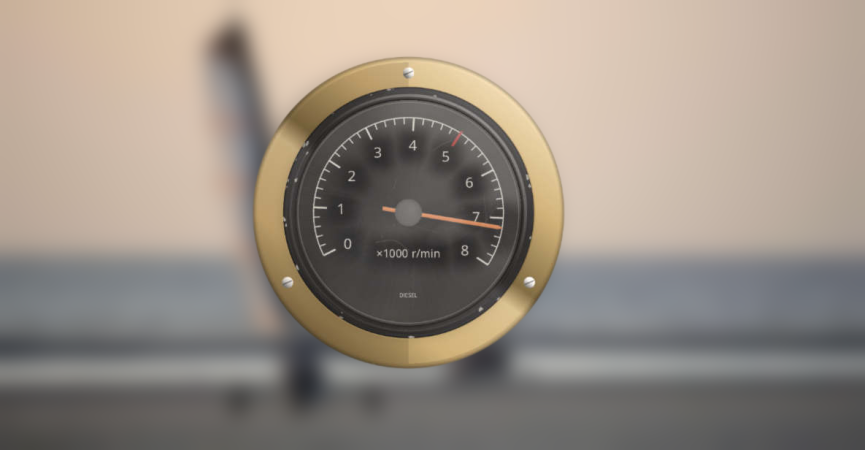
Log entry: **7200** rpm
